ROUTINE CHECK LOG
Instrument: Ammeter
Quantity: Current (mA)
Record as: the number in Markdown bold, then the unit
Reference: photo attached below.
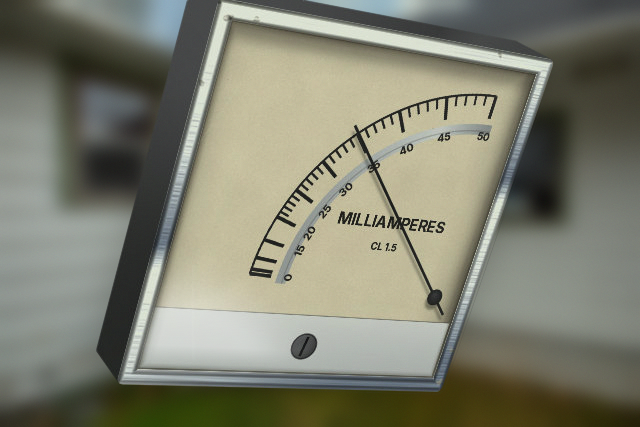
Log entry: **35** mA
